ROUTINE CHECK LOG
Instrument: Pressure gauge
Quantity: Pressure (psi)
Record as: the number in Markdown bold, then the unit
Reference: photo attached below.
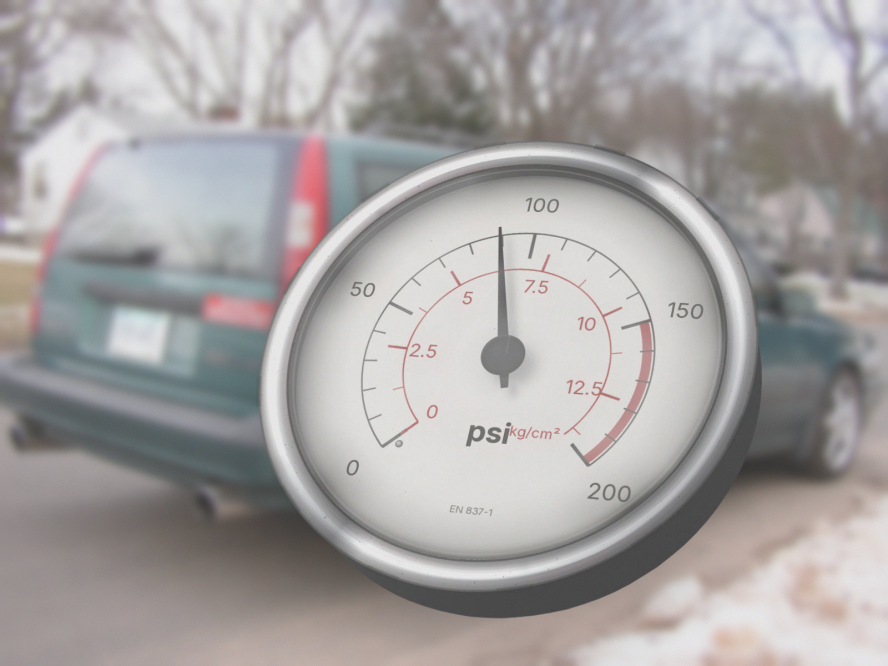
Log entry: **90** psi
